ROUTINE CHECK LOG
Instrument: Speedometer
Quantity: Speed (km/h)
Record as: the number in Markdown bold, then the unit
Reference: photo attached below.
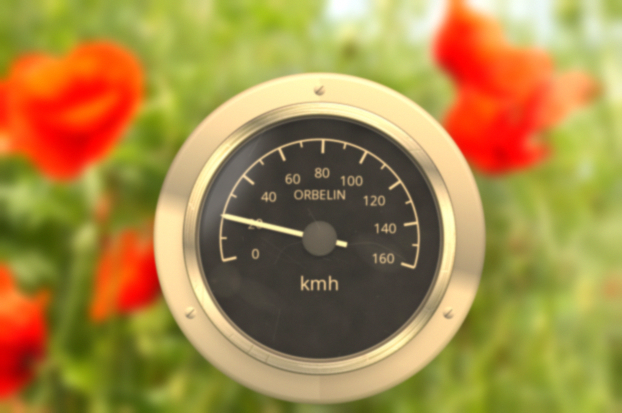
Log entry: **20** km/h
